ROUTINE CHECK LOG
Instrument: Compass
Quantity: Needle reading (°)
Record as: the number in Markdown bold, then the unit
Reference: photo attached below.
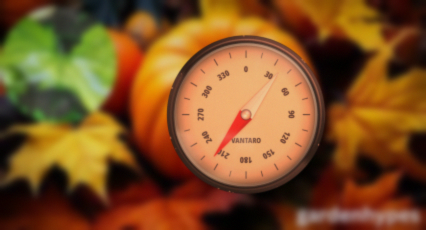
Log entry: **217.5** °
